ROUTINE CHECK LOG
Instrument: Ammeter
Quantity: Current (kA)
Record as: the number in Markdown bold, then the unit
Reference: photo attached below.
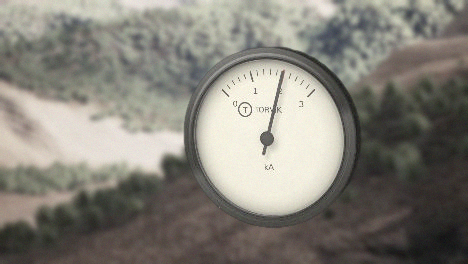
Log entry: **2** kA
